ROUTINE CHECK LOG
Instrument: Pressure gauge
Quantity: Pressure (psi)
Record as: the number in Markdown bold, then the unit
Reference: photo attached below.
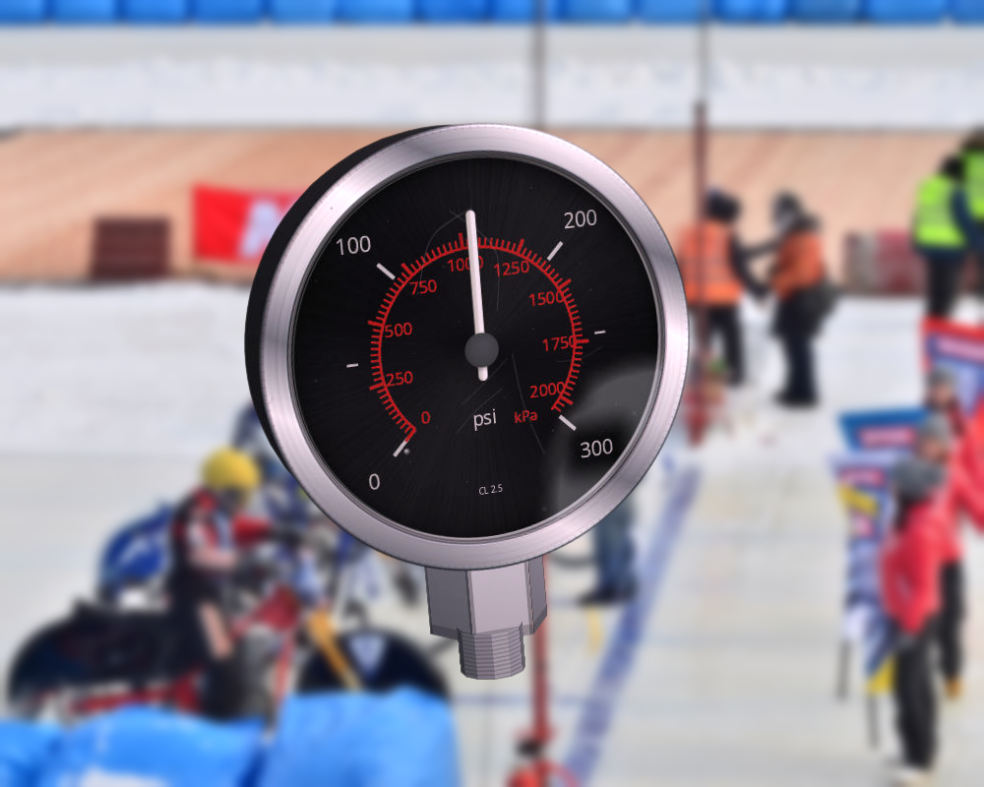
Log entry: **150** psi
